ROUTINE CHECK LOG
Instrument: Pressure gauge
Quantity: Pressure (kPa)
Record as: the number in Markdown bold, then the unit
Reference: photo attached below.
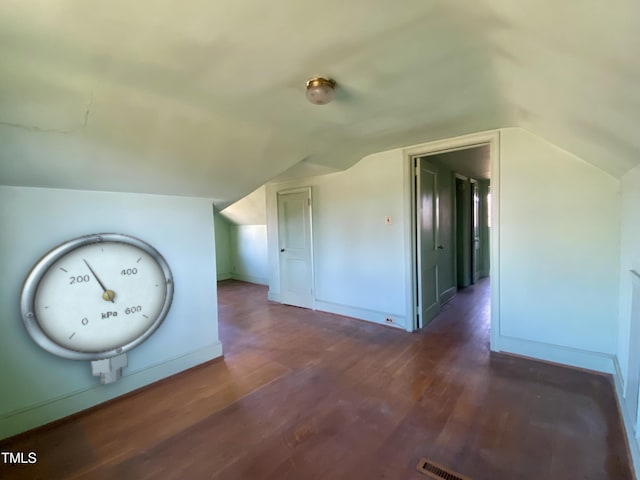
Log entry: **250** kPa
